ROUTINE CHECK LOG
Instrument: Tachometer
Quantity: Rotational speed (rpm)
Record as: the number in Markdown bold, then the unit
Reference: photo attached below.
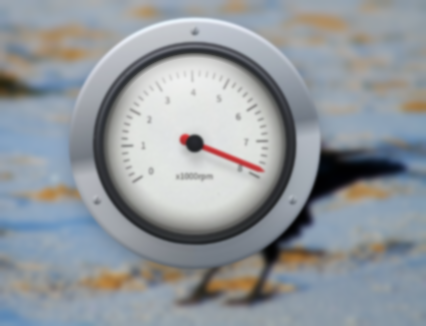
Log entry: **7800** rpm
